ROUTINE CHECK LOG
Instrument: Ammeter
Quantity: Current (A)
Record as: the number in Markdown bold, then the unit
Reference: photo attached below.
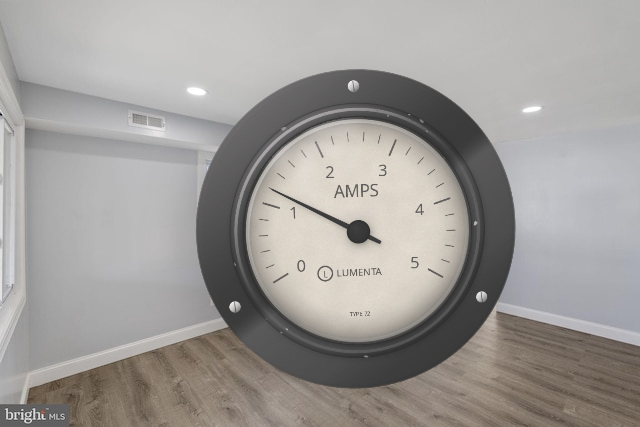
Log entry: **1.2** A
